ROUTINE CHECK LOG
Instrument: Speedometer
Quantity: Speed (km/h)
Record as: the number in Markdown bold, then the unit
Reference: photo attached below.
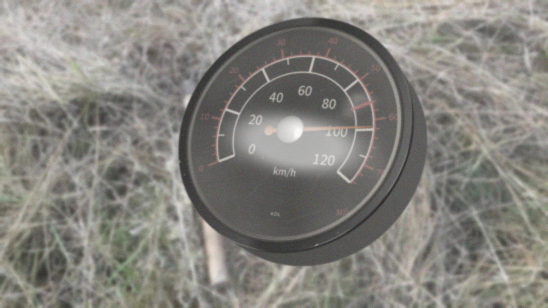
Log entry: **100** km/h
